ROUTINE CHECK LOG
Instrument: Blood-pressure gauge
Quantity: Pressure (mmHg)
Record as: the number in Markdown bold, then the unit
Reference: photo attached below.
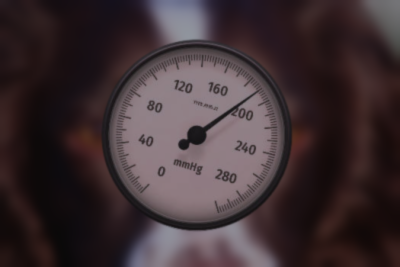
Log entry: **190** mmHg
